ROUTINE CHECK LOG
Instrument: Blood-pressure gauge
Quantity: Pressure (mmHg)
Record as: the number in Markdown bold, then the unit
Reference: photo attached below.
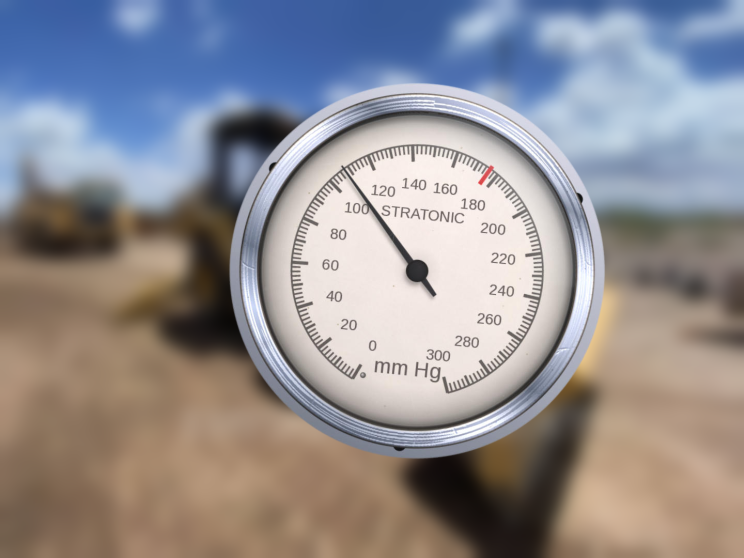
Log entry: **108** mmHg
